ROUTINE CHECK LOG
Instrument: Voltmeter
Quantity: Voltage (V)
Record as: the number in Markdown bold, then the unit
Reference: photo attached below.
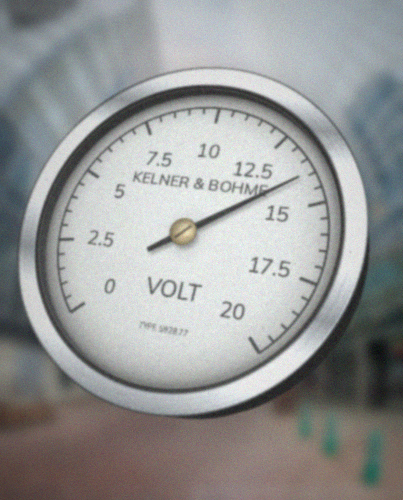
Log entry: **14** V
